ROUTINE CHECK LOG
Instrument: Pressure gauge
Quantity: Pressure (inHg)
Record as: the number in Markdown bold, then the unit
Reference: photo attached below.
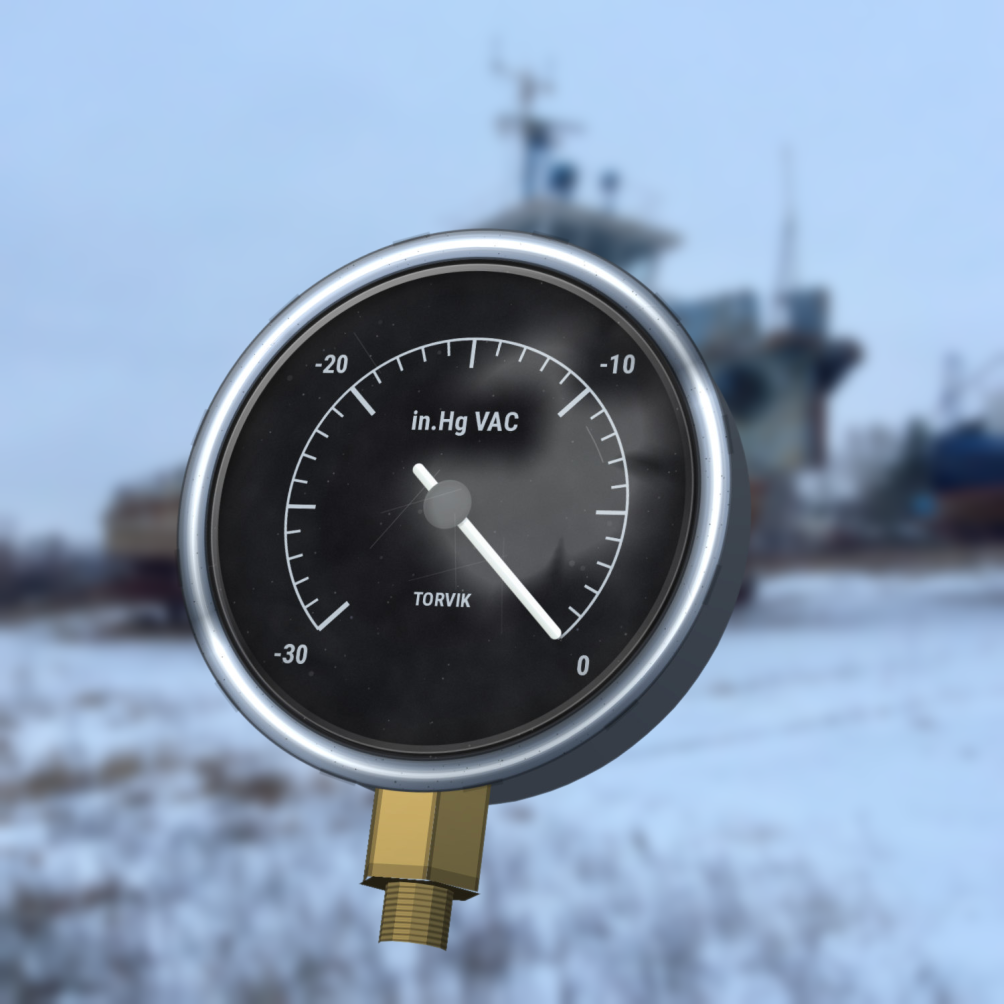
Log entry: **0** inHg
